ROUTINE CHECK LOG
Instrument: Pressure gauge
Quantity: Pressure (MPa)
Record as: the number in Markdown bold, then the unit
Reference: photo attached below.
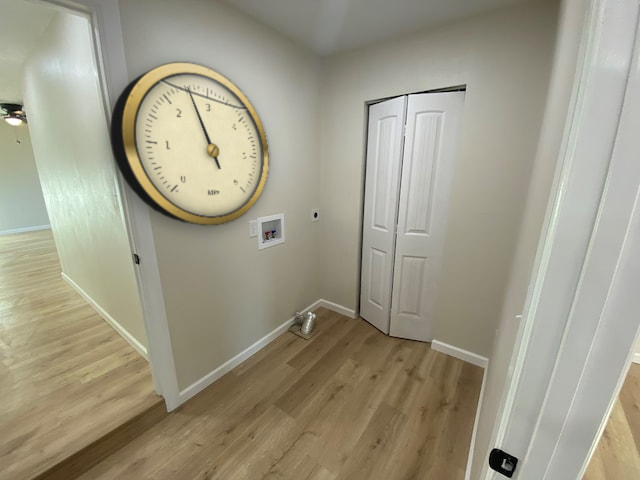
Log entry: **2.5** MPa
